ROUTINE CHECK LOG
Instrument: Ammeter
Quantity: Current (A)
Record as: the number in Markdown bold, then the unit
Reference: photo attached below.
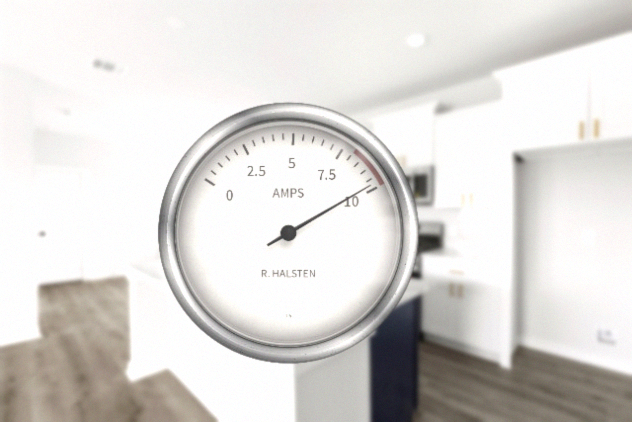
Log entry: **9.75** A
